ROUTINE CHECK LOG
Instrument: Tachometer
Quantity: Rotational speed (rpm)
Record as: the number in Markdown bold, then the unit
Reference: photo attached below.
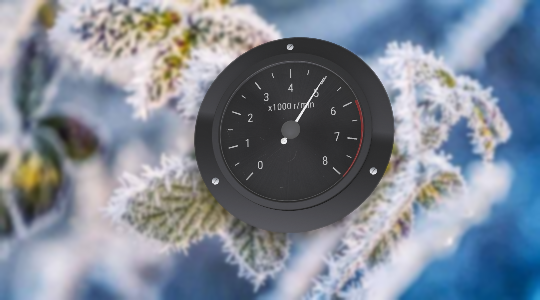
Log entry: **5000** rpm
